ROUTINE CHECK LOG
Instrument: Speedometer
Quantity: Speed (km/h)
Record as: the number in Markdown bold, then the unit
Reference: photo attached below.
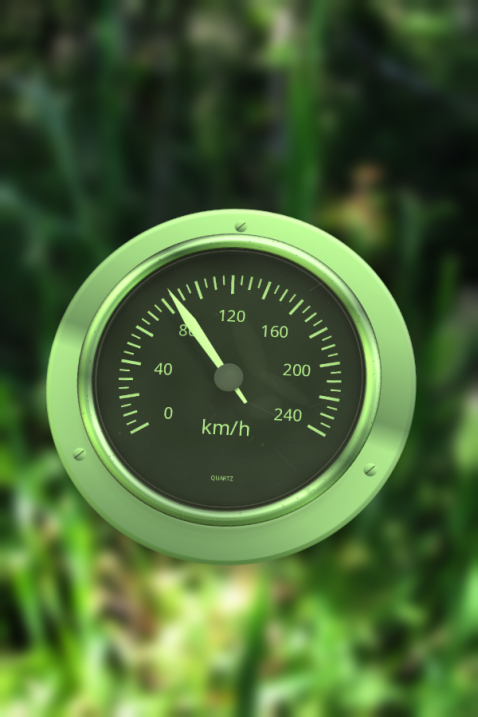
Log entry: **85** km/h
